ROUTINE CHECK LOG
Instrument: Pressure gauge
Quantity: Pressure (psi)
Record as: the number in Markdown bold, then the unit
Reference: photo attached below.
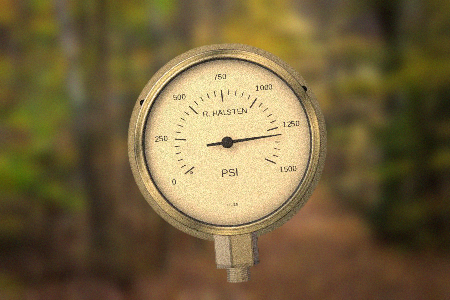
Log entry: **1300** psi
